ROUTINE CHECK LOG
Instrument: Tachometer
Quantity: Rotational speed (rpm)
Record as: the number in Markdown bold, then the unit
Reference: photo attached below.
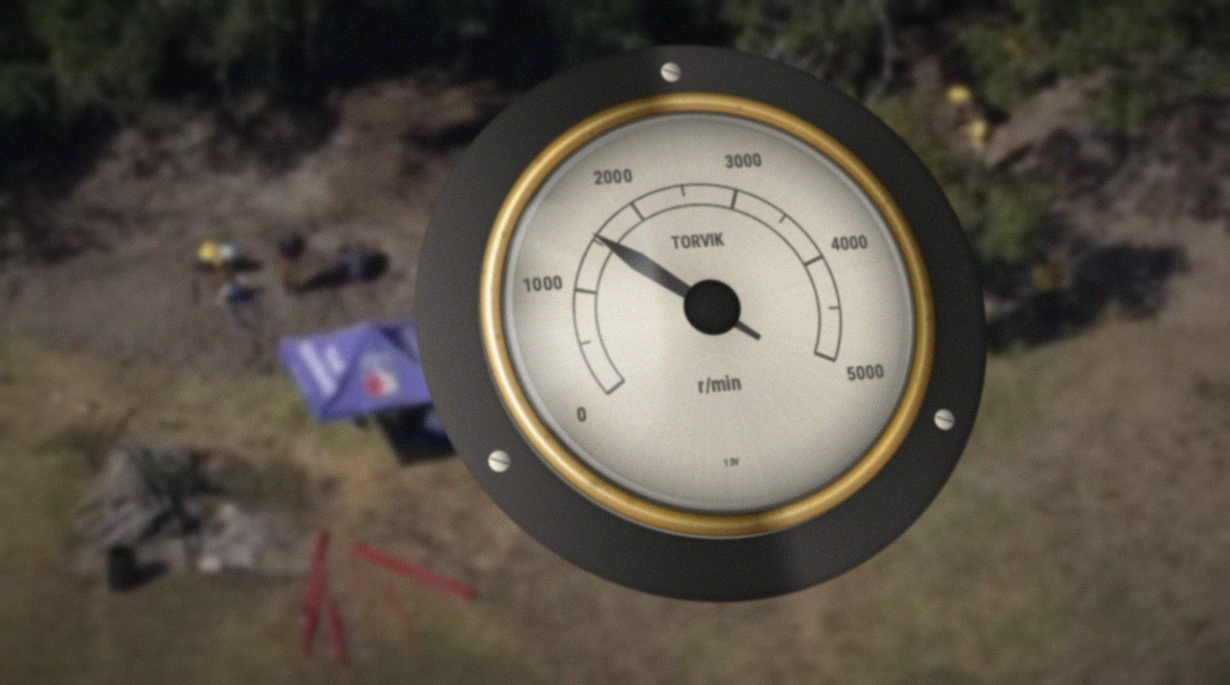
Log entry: **1500** rpm
